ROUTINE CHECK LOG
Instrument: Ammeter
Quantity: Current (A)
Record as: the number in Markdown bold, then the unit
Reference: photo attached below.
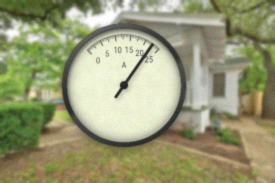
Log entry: **22.5** A
